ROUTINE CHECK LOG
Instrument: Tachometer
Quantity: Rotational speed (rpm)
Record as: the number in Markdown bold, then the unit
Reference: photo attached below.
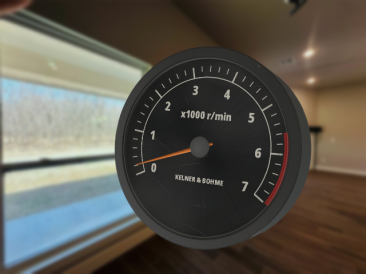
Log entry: **200** rpm
